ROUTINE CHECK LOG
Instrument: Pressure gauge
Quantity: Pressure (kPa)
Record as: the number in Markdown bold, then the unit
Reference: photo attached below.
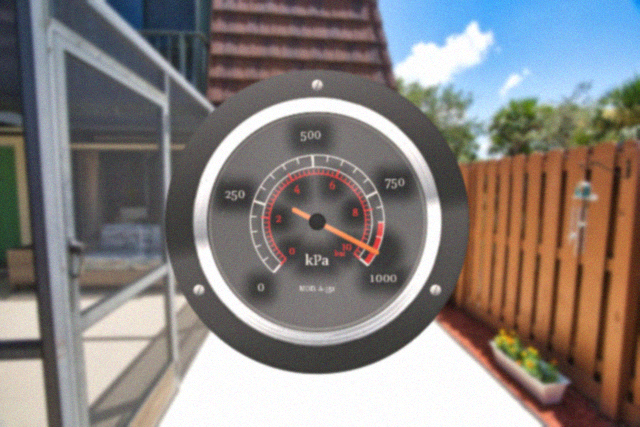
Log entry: **950** kPa
